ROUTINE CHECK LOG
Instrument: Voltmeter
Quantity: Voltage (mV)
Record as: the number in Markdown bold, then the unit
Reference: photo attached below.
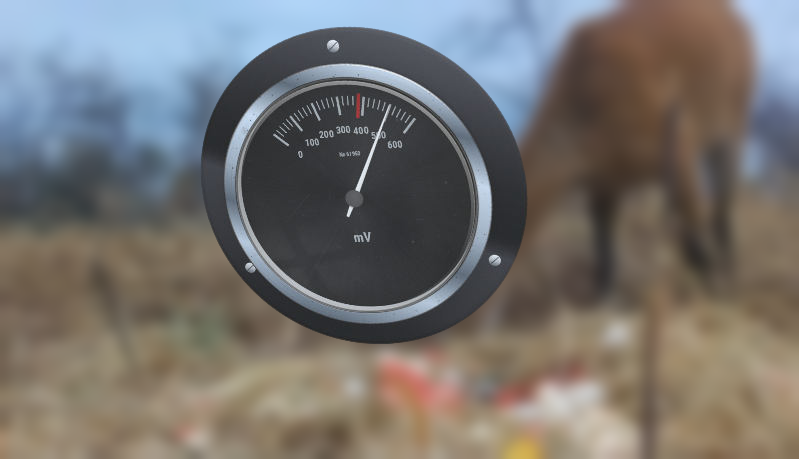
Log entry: **500** mV
